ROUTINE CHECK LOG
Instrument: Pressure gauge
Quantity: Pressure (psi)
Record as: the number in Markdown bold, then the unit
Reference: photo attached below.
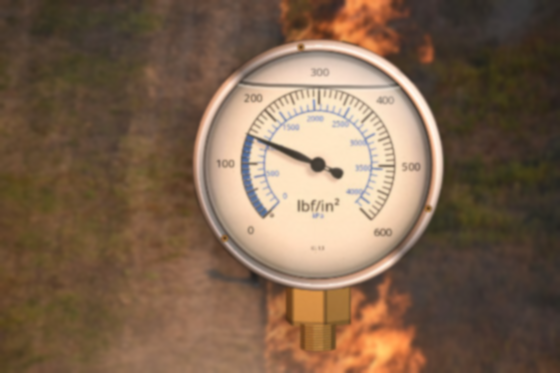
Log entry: **150** psi
